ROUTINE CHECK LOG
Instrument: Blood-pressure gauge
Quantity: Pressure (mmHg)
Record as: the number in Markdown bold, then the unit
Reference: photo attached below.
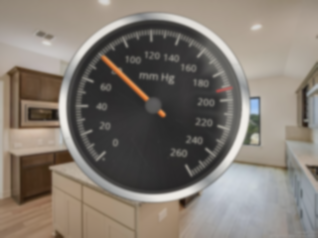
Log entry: **80** mmHg
